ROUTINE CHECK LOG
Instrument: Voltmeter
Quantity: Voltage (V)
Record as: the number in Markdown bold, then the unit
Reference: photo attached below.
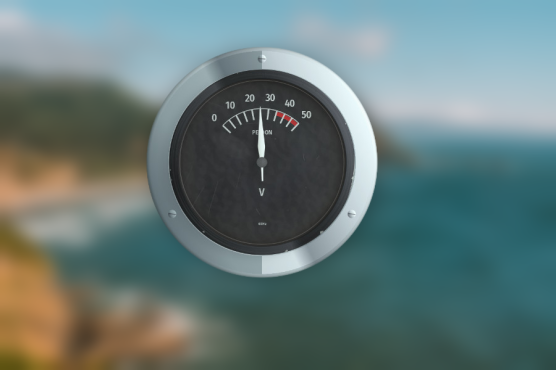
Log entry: **25** V
